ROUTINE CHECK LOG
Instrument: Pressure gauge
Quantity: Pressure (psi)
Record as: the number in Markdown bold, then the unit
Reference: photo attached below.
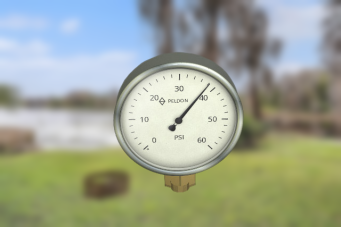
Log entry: **38** psi
